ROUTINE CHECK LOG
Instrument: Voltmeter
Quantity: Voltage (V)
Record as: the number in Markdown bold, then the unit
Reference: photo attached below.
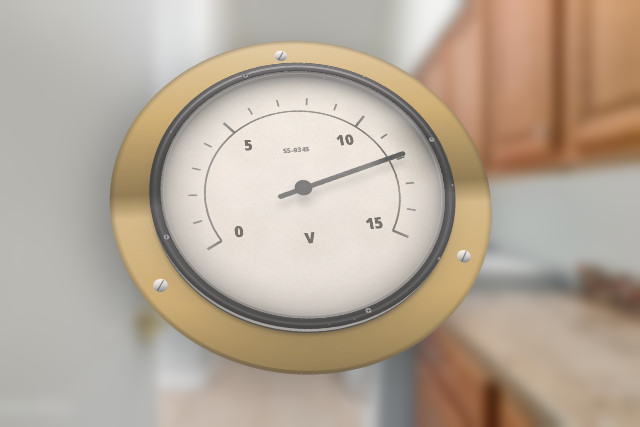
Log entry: **12** V
